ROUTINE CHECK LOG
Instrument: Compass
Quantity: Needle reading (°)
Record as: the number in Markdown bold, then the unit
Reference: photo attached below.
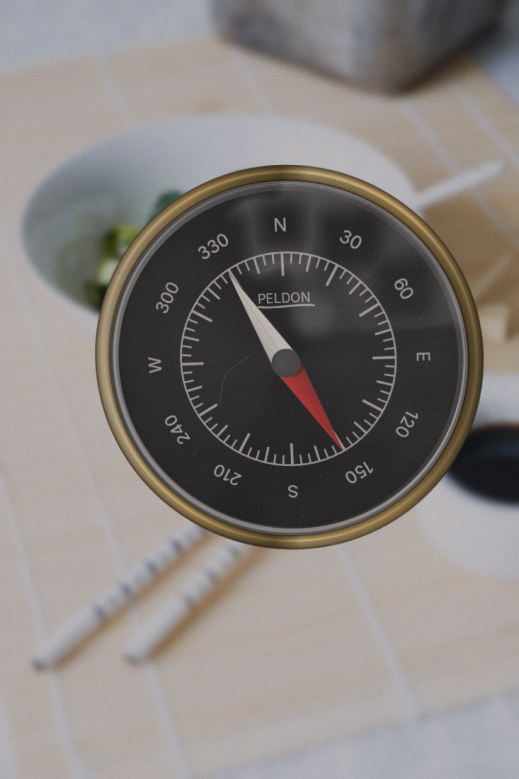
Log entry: **150** °
